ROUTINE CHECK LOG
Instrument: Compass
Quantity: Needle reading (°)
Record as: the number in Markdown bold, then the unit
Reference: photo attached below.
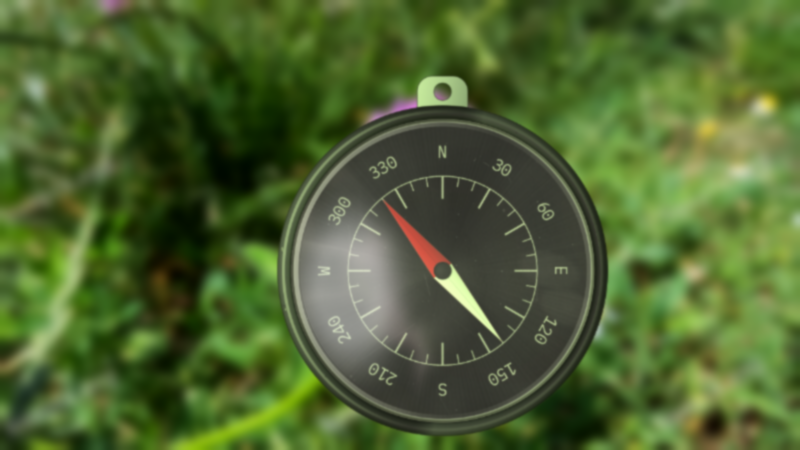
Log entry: **320** °
